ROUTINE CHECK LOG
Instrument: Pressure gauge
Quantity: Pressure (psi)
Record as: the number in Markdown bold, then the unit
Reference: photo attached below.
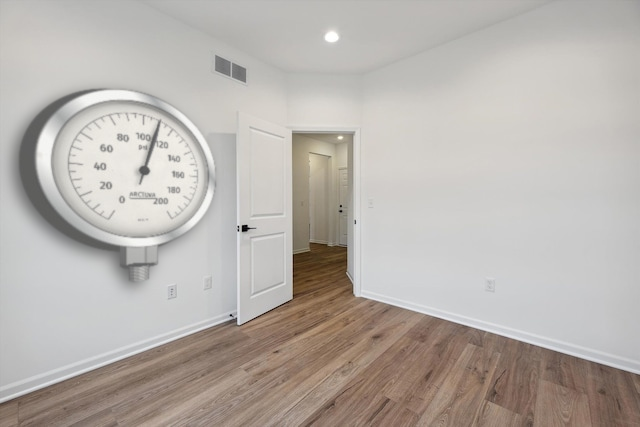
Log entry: **110** psi
